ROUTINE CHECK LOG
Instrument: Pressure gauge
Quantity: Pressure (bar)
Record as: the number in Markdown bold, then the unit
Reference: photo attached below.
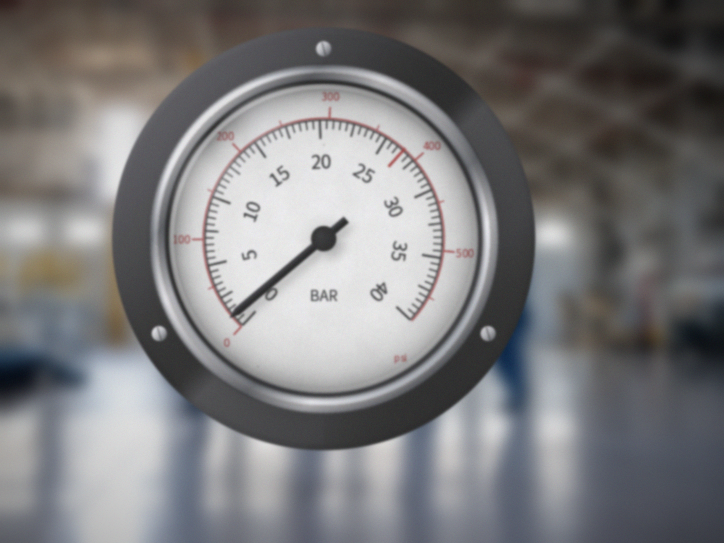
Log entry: **1** bar
